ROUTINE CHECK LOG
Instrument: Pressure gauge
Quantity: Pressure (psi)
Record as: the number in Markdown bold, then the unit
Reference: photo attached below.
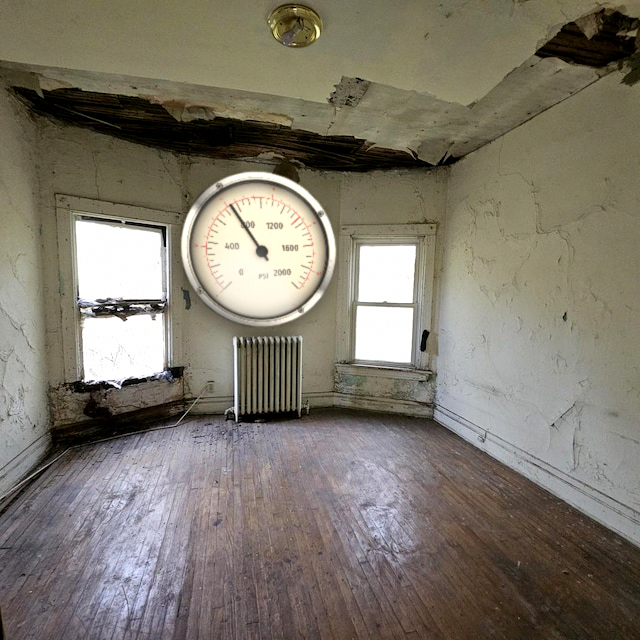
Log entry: **750** psi
